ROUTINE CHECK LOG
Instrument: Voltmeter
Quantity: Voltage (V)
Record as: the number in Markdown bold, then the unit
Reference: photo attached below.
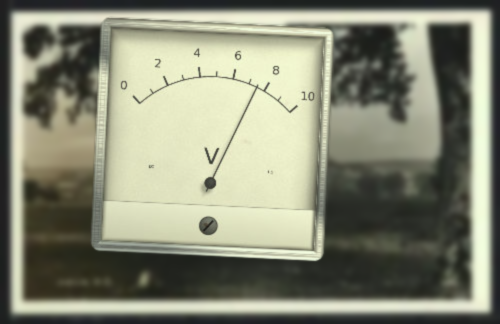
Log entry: **7.5** V
